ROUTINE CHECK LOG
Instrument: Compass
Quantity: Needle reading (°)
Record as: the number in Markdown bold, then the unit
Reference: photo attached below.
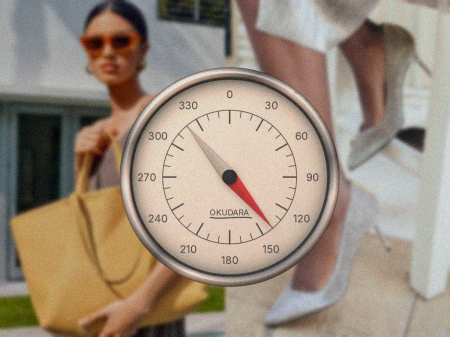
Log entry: **140** °
